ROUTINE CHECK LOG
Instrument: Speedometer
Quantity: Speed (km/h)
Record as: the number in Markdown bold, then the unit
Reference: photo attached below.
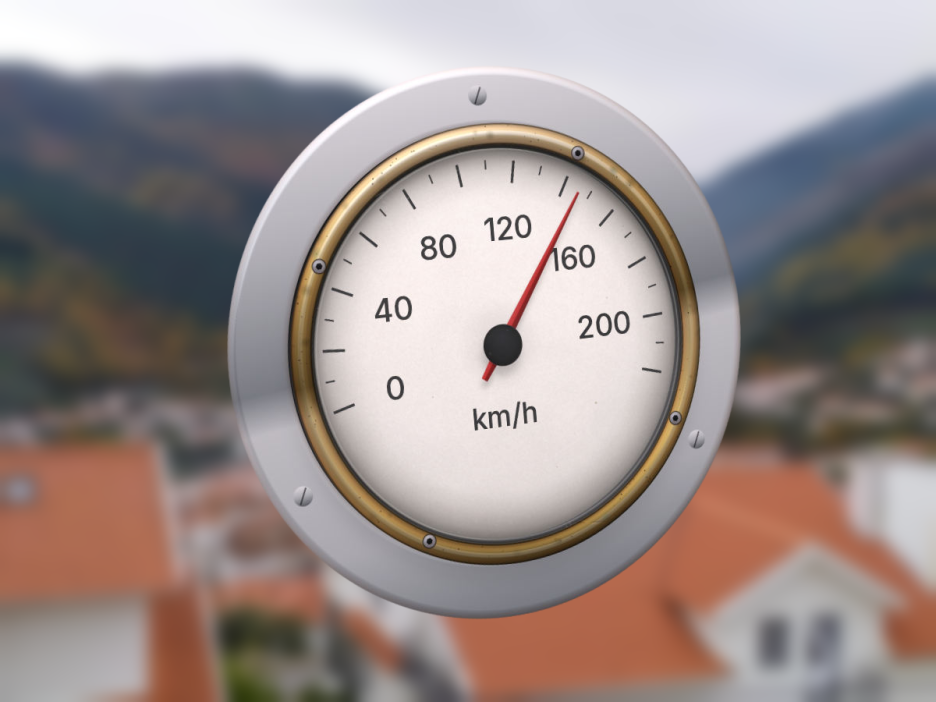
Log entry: **145** km/h
